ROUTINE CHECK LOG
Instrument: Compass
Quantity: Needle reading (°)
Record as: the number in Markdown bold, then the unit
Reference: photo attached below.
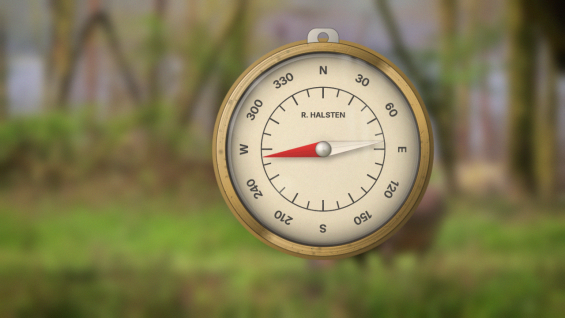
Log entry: **262.5** °
